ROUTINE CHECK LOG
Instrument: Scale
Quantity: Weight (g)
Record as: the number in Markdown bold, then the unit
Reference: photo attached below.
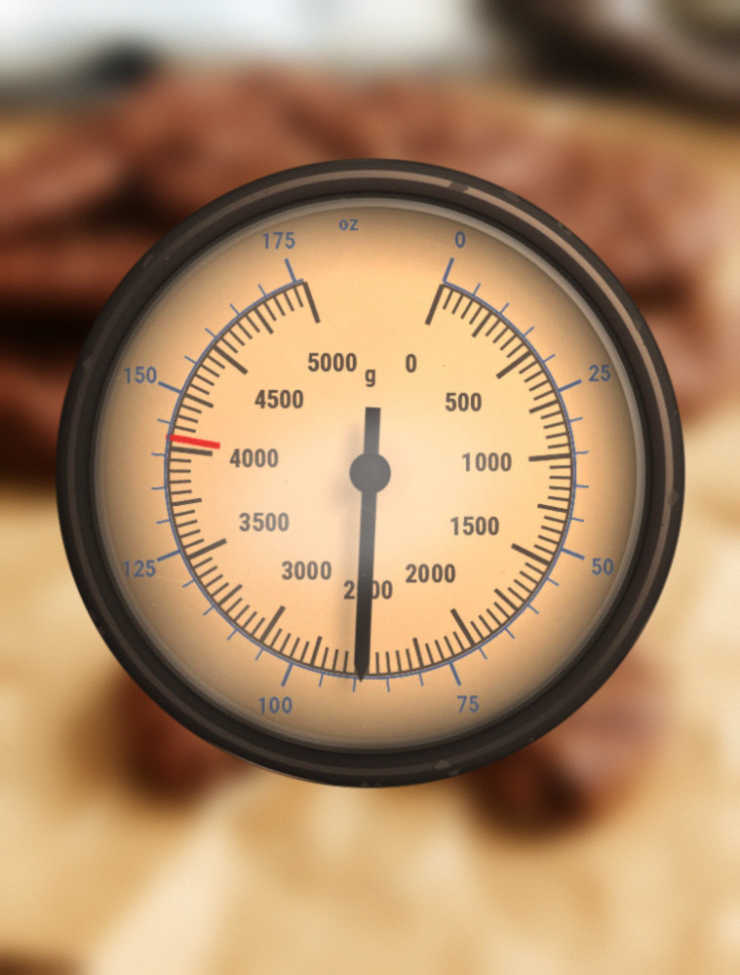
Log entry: **2525** g
